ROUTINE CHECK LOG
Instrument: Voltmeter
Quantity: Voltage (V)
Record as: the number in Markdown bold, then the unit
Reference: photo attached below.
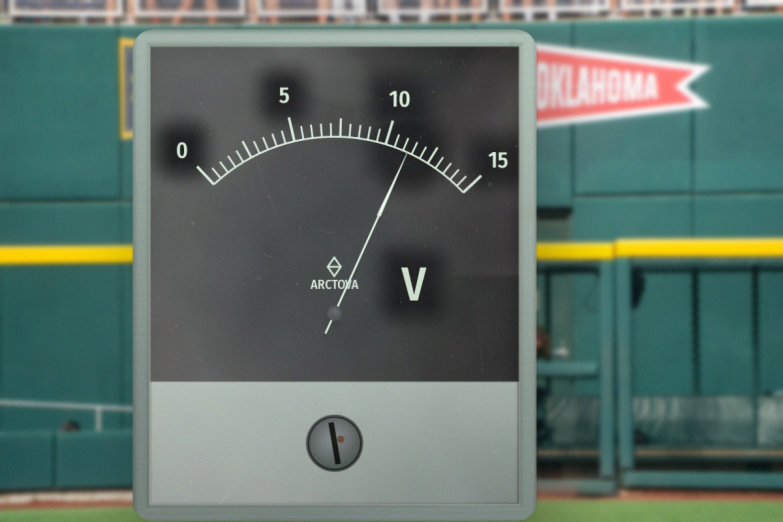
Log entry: **11.25** V
